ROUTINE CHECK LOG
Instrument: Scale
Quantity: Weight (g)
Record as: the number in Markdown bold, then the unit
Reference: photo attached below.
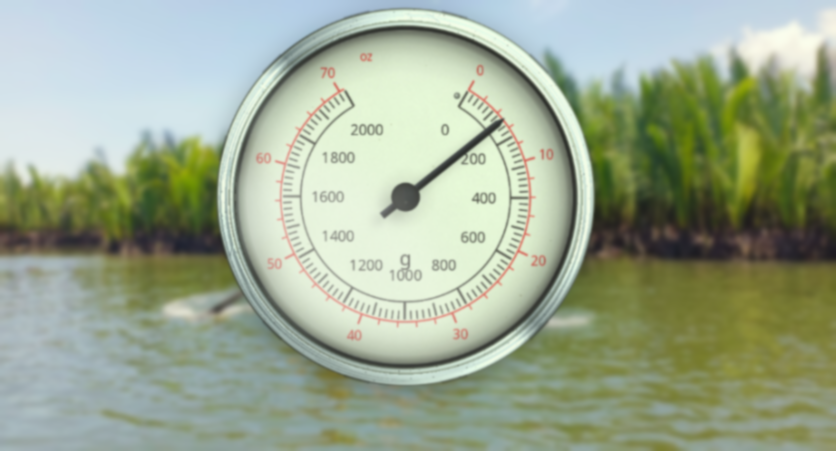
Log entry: **140** g
